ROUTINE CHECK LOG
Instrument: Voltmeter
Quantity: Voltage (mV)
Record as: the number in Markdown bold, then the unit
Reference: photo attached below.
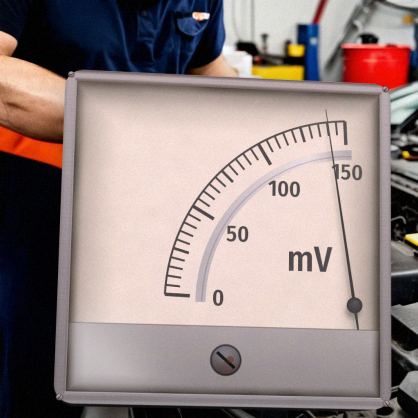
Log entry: **140** mV
